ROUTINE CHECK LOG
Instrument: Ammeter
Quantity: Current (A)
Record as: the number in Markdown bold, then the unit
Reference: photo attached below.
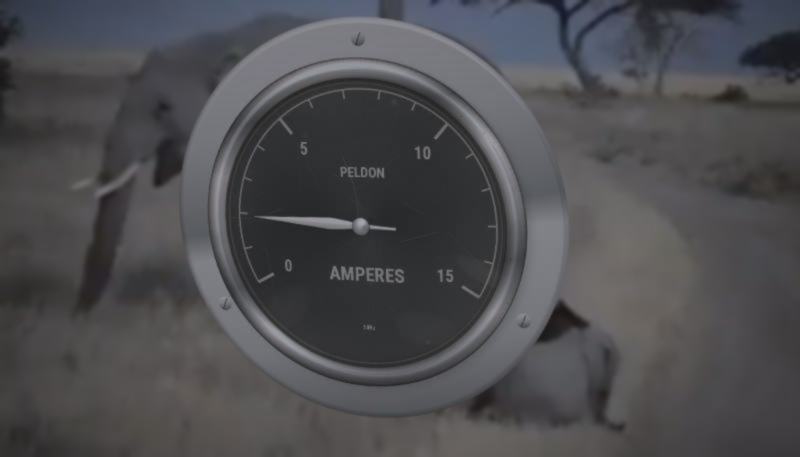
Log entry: **2** A
